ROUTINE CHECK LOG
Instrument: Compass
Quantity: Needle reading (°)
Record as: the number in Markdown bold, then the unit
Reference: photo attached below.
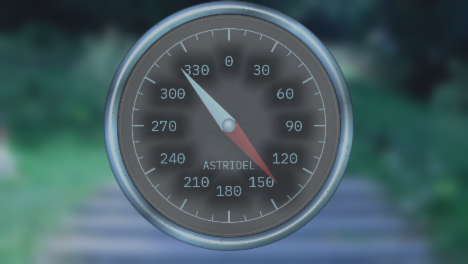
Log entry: **140** °
